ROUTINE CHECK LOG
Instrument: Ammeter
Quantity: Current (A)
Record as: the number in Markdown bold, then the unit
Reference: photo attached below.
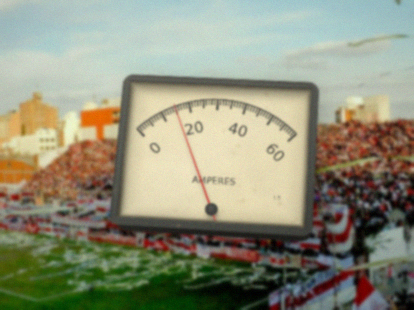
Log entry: **15** A
